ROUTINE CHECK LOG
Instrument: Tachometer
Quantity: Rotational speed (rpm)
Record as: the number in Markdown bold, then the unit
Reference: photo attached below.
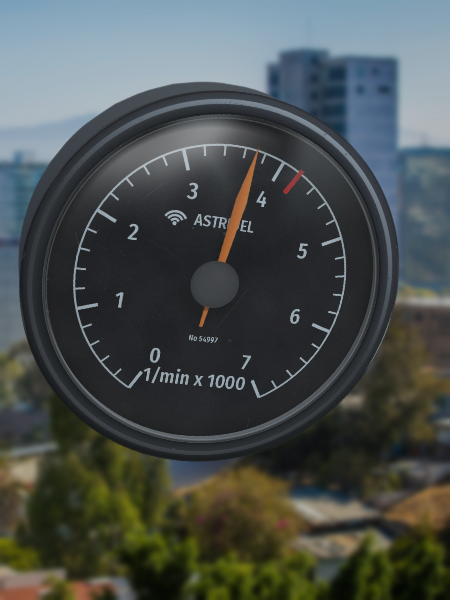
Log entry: **3700** rpm
